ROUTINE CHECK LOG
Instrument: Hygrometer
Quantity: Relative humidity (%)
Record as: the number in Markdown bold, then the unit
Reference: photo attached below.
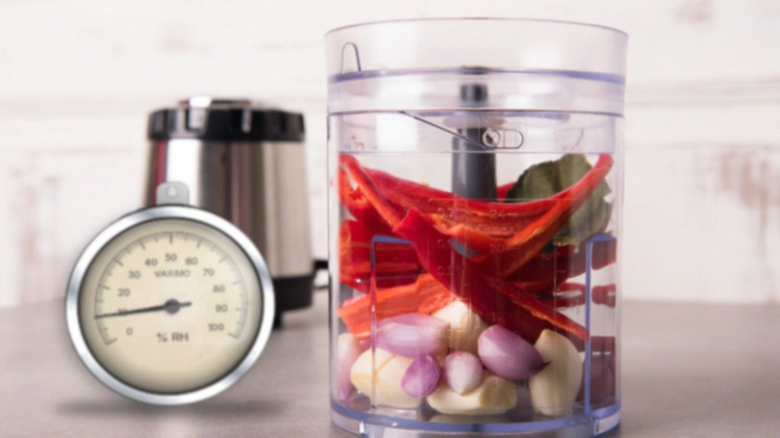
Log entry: **10** %
